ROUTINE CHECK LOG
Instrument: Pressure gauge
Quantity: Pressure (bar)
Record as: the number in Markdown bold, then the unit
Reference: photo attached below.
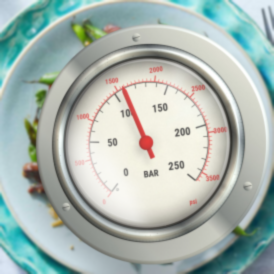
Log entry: **110** bar
